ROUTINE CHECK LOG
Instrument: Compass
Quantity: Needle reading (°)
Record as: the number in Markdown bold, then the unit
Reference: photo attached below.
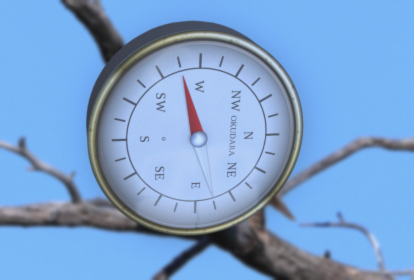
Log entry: **255** °
